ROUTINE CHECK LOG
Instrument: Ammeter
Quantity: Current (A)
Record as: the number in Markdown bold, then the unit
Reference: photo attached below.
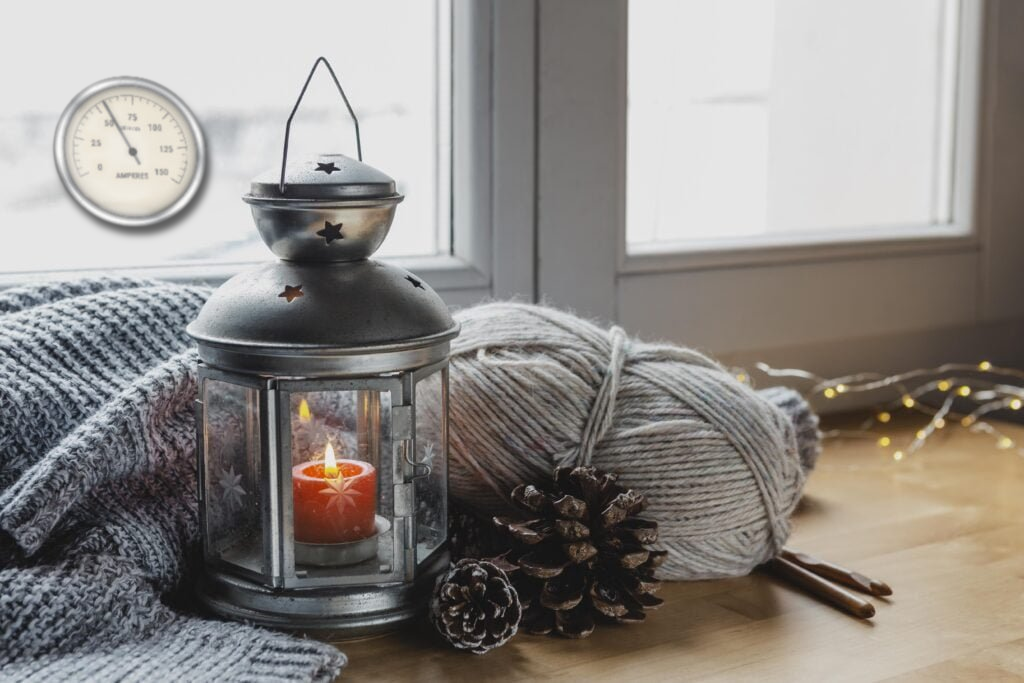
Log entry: **55** A
